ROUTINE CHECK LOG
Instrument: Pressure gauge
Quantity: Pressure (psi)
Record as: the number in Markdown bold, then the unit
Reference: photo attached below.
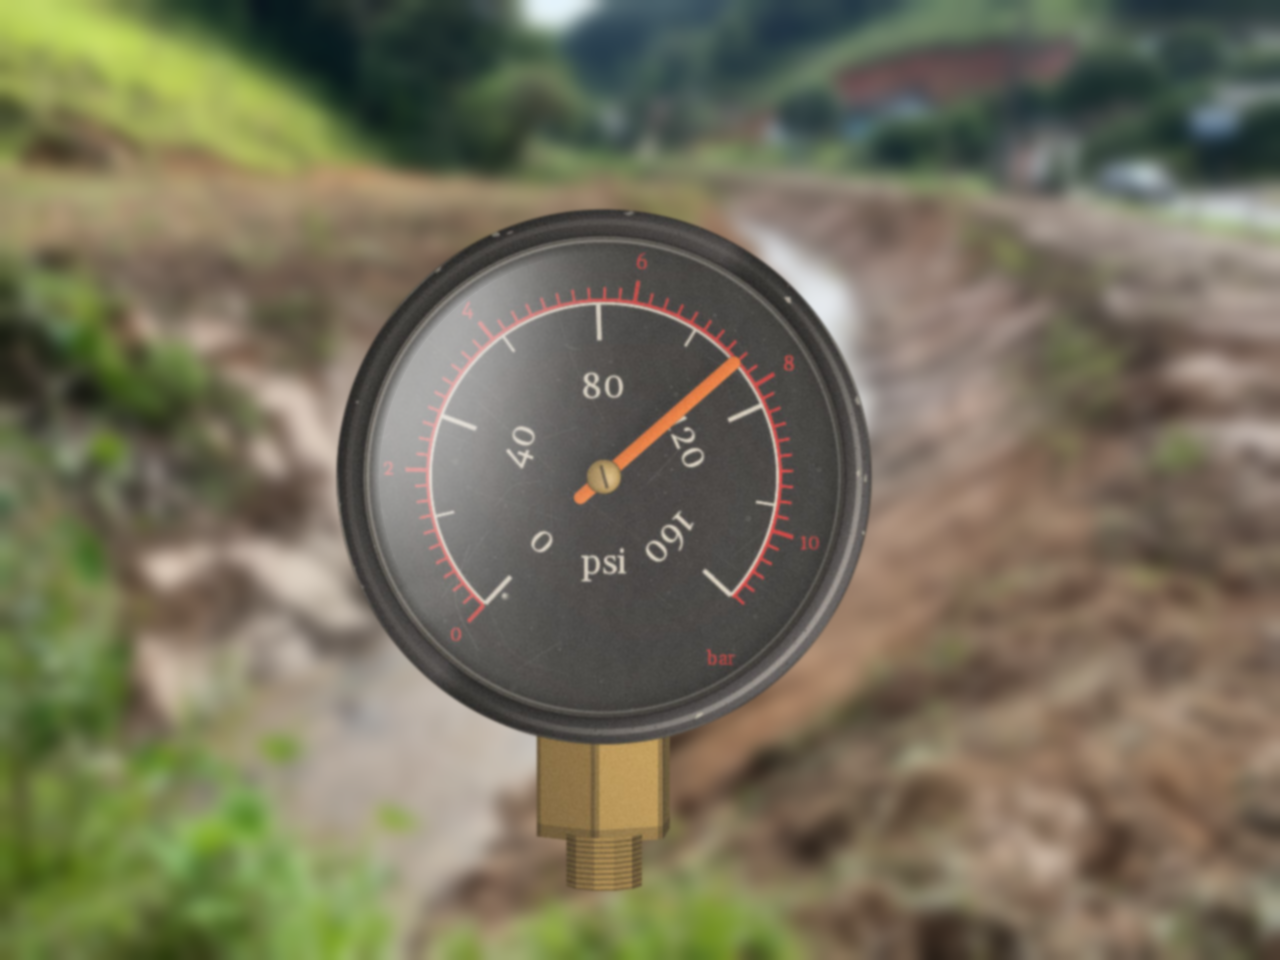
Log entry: **110** psi
